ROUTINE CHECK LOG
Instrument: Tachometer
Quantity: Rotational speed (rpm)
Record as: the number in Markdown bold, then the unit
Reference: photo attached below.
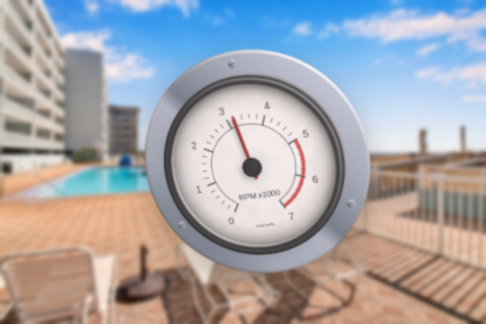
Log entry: **3200** rpm
